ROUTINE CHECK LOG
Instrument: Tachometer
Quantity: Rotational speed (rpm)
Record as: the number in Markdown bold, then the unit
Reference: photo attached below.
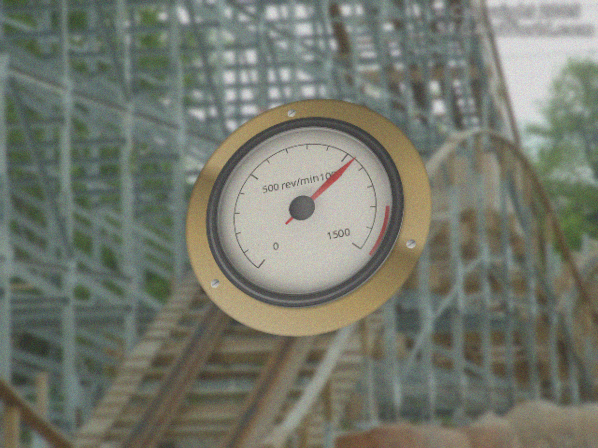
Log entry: **1050** rpm
